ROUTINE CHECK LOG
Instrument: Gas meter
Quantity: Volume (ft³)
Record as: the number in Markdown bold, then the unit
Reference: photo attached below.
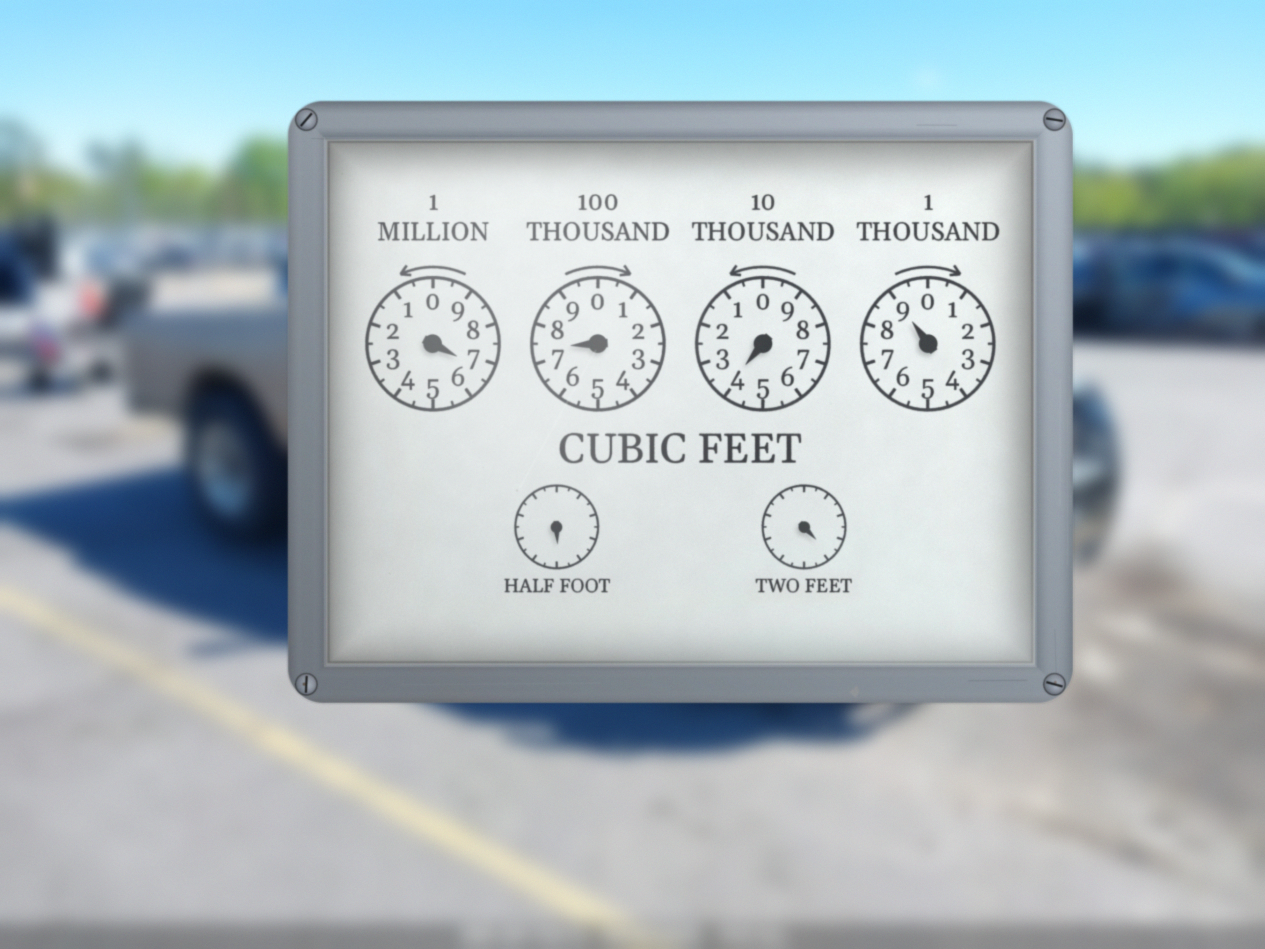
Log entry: **673900** ft³
